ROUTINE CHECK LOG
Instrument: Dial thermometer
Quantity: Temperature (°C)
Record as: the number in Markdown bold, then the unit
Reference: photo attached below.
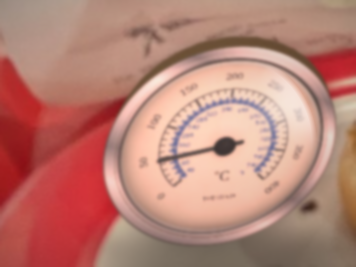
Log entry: **50** °C
